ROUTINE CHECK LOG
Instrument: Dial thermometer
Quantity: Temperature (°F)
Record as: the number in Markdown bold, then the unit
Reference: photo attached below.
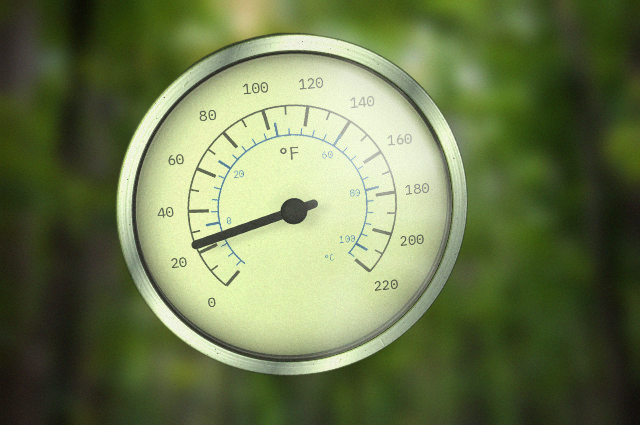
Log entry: **25** °F
